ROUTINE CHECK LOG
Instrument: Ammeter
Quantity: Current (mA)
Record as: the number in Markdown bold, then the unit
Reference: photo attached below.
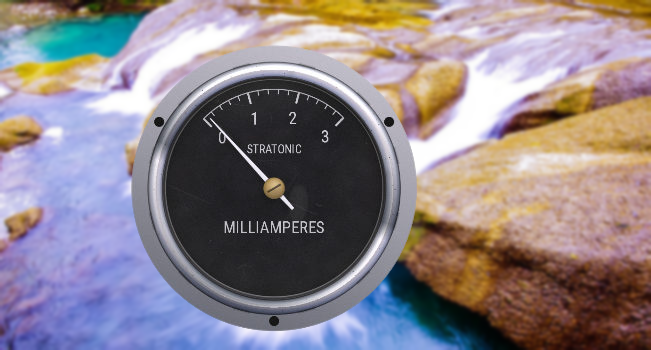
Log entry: **0.1** mA
